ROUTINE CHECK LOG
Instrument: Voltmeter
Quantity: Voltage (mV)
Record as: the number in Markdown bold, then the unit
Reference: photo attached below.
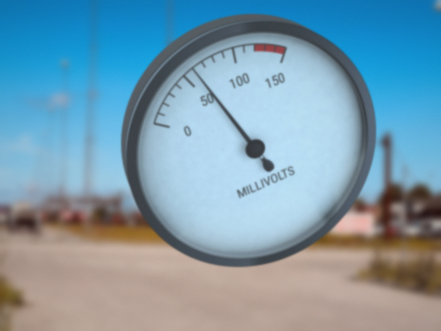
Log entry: **60** mV
